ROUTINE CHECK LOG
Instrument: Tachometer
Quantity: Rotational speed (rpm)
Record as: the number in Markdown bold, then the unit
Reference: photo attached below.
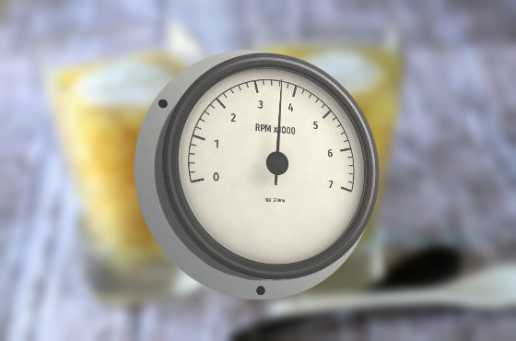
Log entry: **3600** rpm
